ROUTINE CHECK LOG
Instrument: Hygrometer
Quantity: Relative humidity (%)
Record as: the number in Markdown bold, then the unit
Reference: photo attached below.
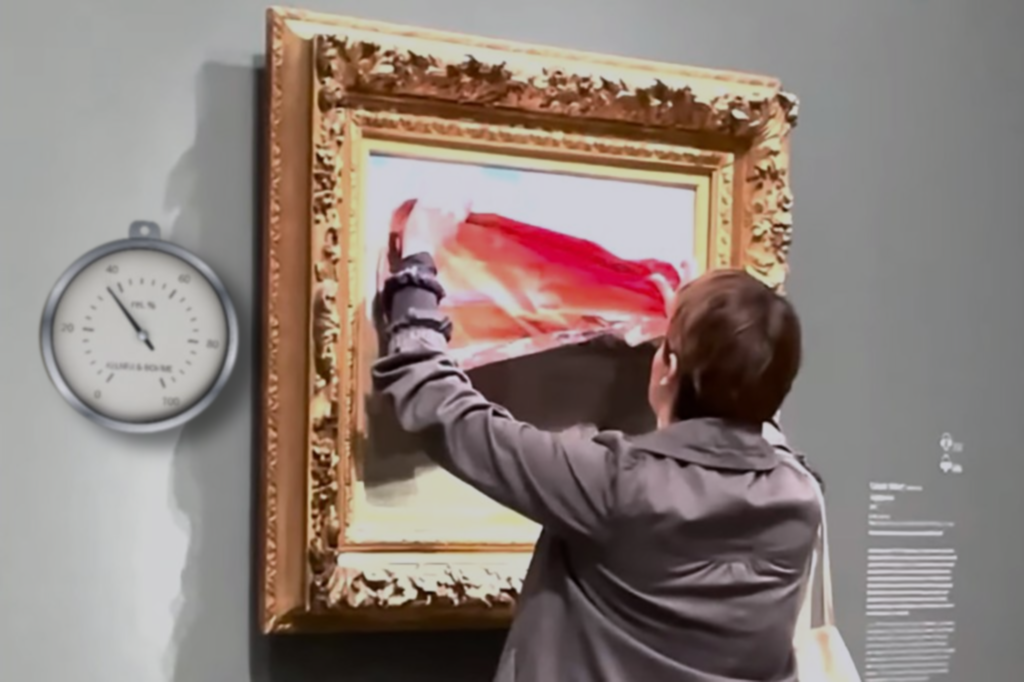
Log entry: **36** %
